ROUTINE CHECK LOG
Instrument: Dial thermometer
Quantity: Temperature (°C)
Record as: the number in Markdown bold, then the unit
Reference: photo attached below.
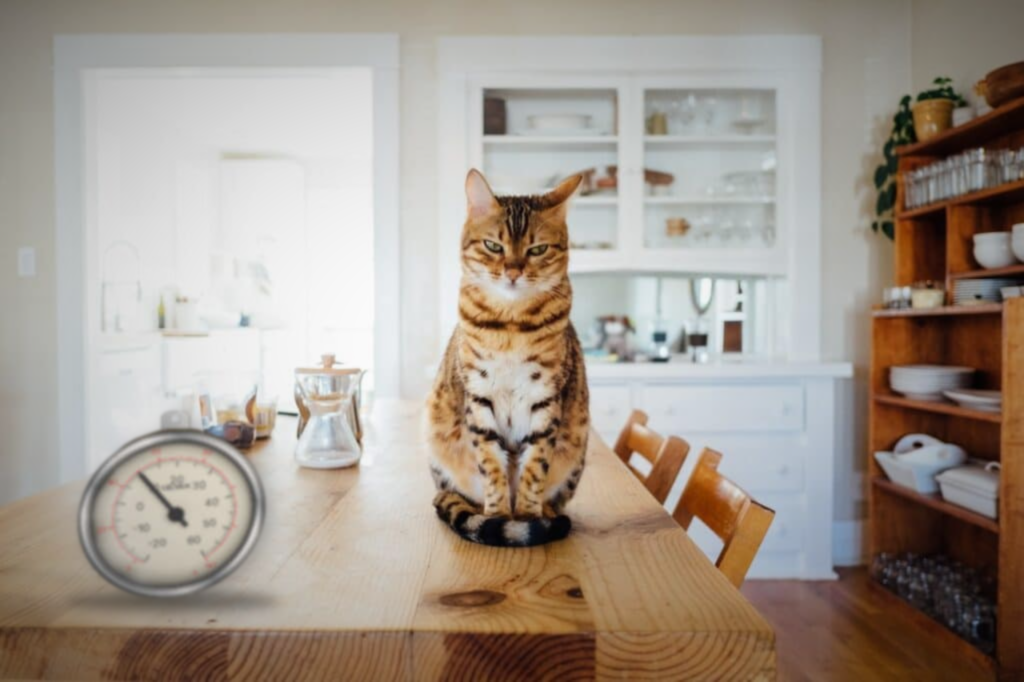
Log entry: **10** °C
